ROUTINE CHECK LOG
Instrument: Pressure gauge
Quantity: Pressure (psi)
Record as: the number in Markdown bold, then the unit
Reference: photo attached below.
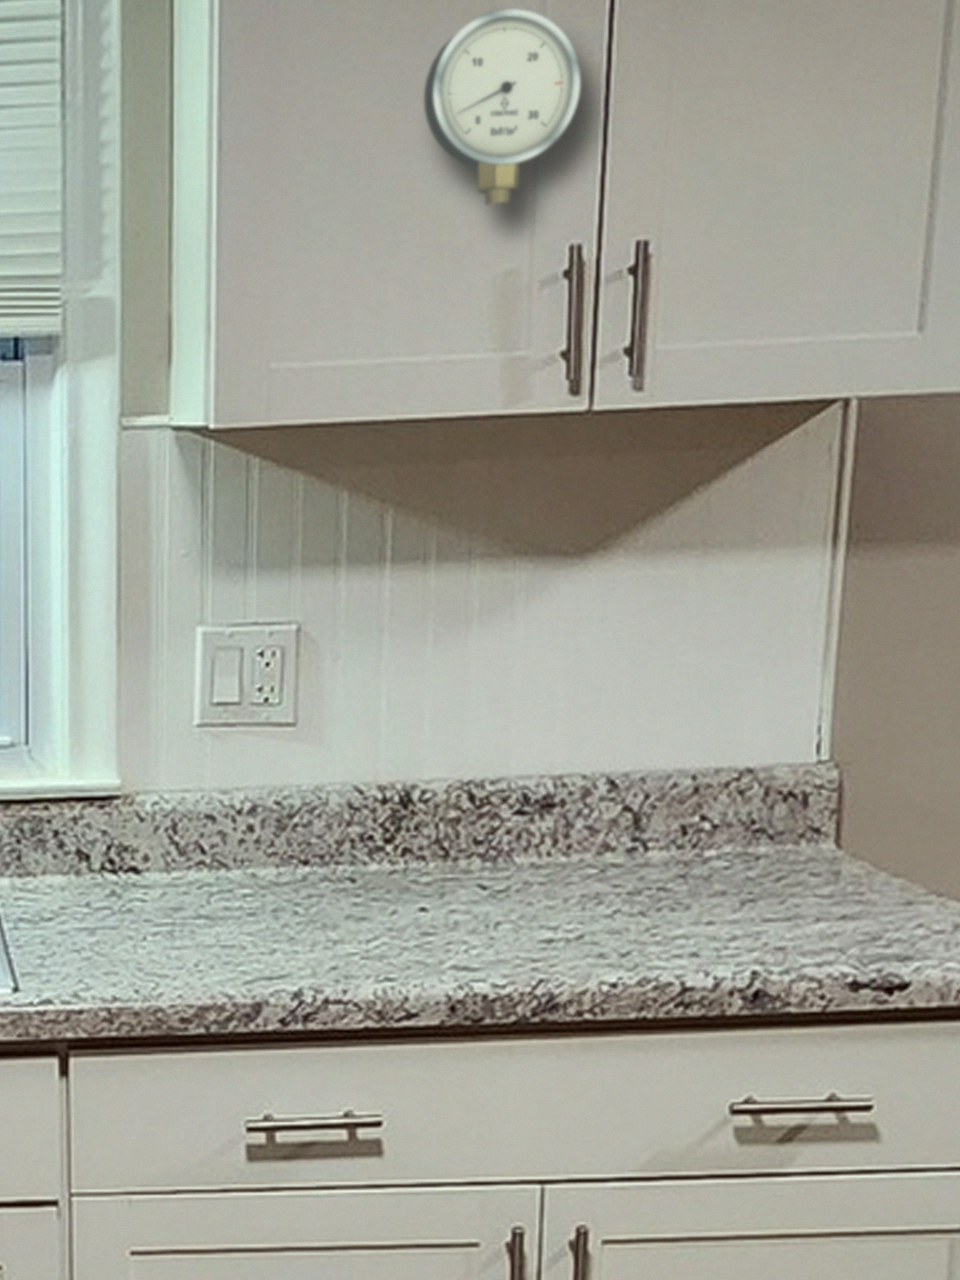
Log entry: **2.5** psi
